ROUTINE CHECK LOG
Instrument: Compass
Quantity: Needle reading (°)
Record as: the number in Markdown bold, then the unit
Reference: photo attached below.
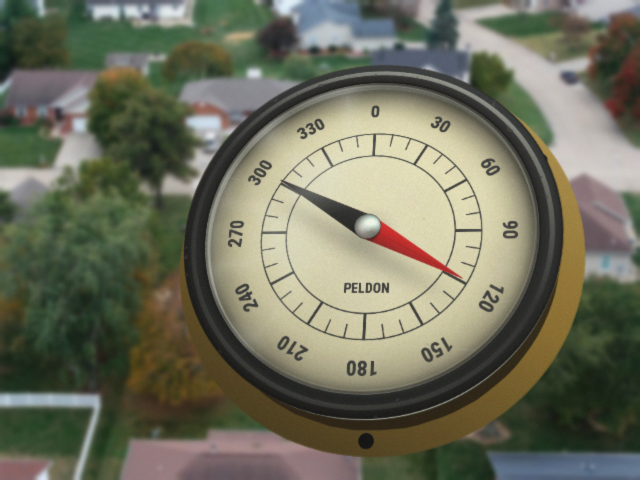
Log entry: **120** °
